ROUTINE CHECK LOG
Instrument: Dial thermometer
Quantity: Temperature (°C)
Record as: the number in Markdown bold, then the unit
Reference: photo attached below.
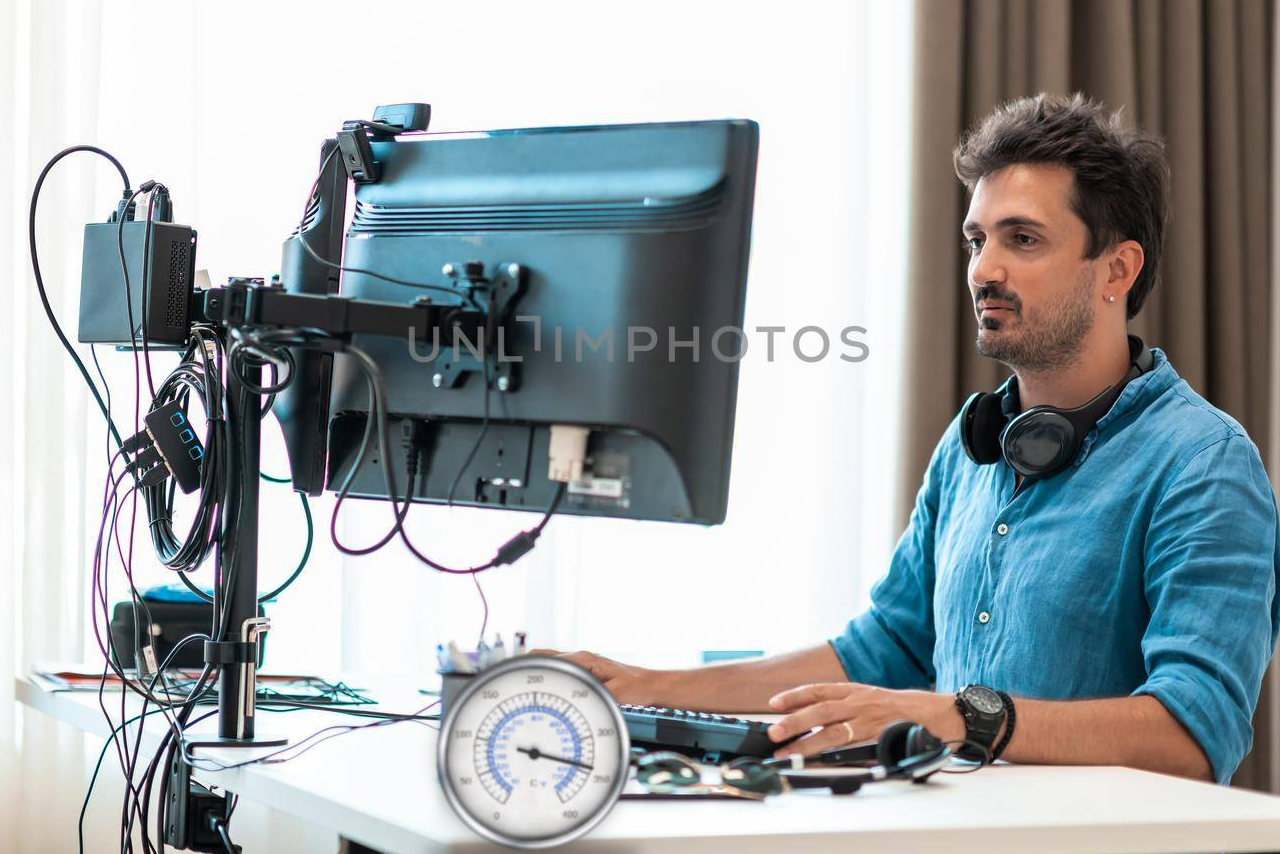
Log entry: **340** °C
